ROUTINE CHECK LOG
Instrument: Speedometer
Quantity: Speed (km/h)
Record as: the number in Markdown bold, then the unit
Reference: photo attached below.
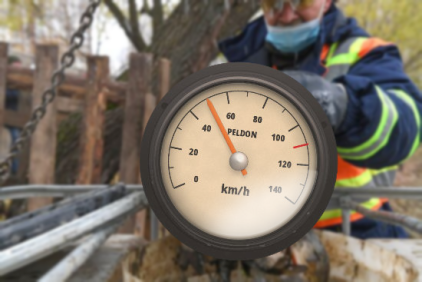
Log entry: **50** km/h
